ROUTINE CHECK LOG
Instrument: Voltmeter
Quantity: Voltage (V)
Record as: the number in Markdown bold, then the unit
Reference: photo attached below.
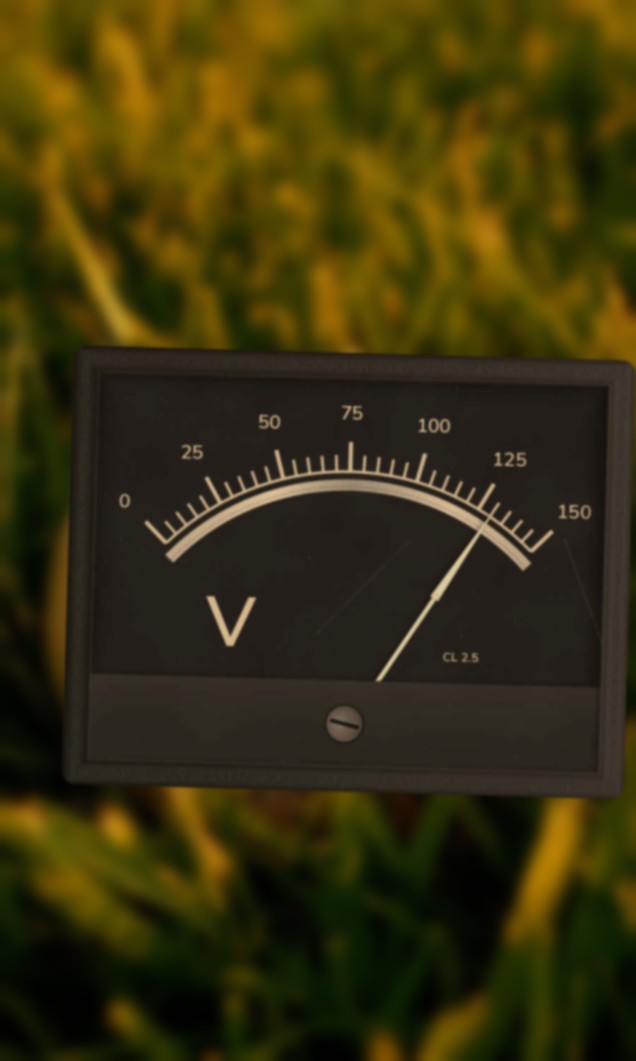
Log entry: **130** V
